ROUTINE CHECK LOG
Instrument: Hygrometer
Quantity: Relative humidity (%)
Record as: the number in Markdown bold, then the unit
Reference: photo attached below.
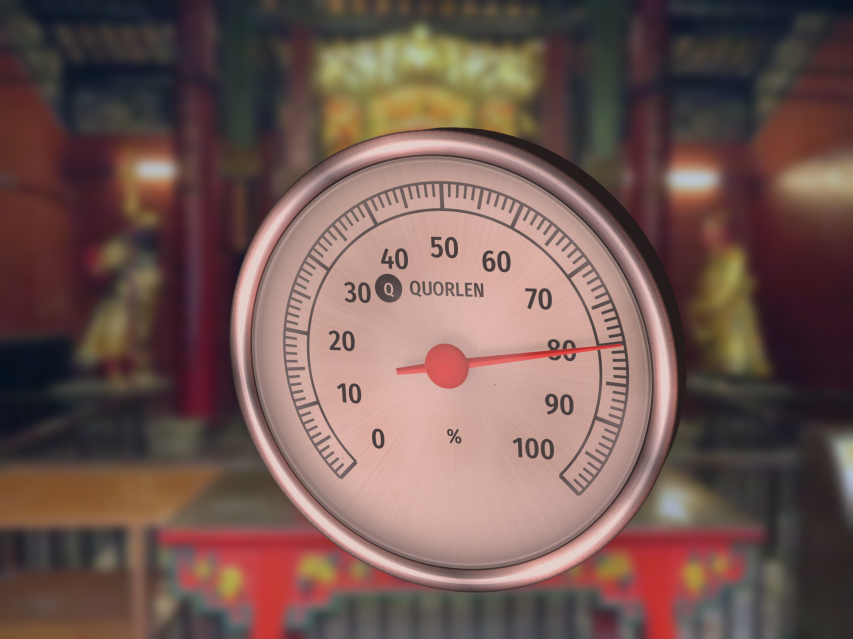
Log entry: **80** %
